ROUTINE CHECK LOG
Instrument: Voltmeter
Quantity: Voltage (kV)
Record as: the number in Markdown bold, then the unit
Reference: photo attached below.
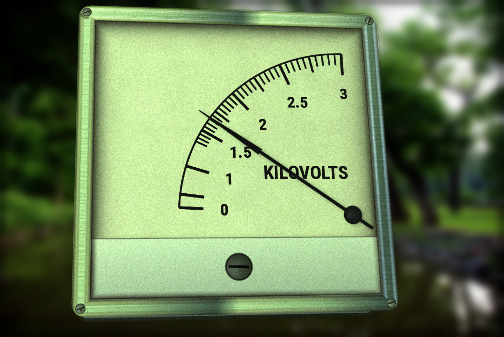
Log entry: **1.65** kV
